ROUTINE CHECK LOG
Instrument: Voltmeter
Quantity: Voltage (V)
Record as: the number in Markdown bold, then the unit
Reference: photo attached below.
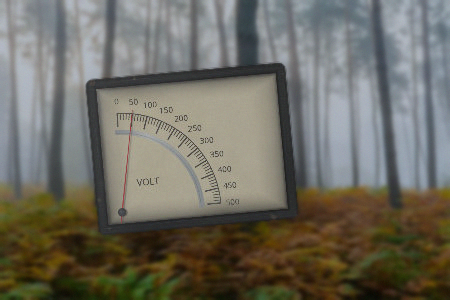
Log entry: **50** V
